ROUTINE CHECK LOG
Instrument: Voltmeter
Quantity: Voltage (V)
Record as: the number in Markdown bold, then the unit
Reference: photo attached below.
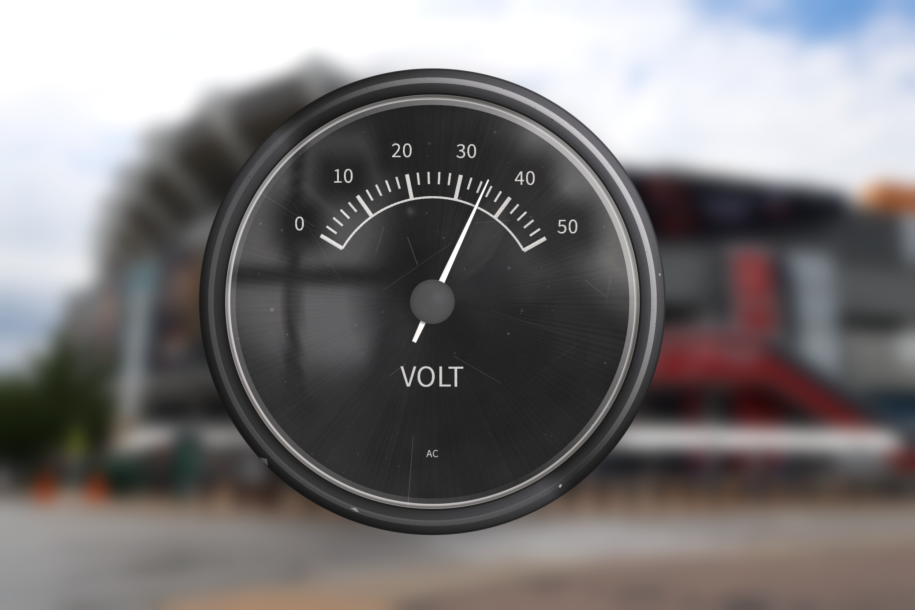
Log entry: **35** V
